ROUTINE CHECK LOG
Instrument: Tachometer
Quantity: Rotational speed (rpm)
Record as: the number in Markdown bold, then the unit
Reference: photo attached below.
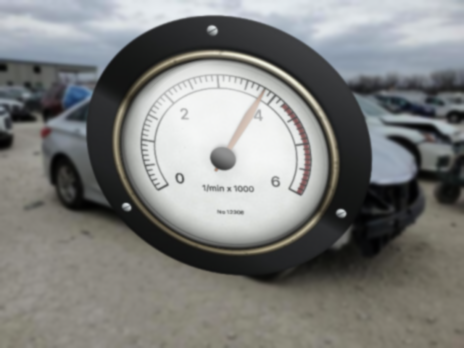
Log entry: **3800** rpm
